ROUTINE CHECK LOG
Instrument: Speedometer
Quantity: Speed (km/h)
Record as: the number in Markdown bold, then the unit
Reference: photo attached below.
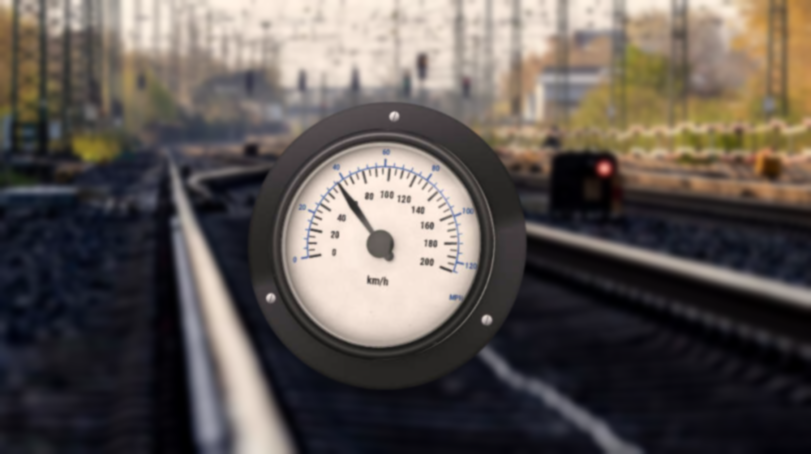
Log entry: **60** km/h
